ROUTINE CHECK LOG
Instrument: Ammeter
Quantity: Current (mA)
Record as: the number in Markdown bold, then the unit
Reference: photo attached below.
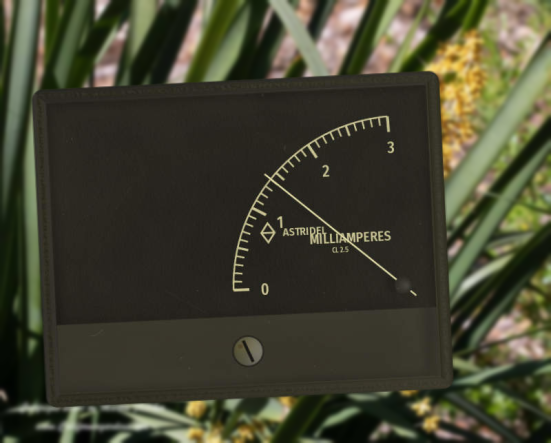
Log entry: **1.4** mA
